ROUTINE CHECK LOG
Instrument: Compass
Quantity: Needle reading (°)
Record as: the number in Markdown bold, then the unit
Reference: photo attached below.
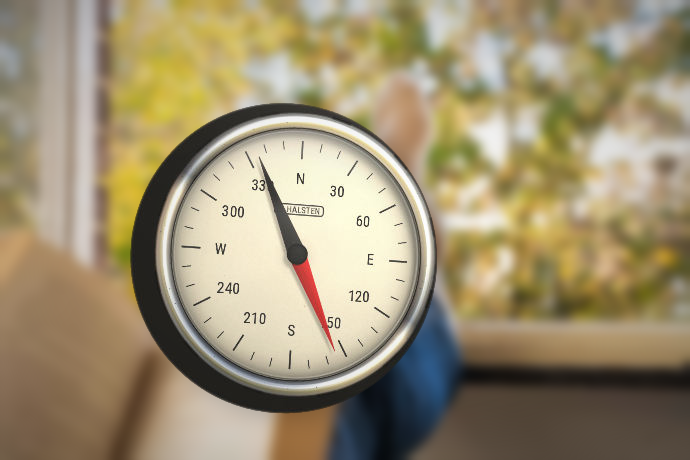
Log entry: **155** °
